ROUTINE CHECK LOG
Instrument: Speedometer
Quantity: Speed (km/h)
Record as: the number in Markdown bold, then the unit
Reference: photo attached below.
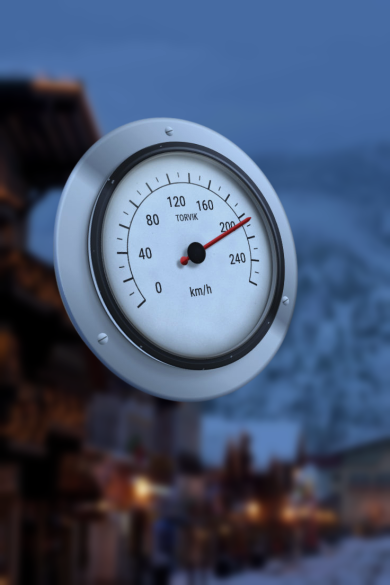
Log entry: **205** km/h
